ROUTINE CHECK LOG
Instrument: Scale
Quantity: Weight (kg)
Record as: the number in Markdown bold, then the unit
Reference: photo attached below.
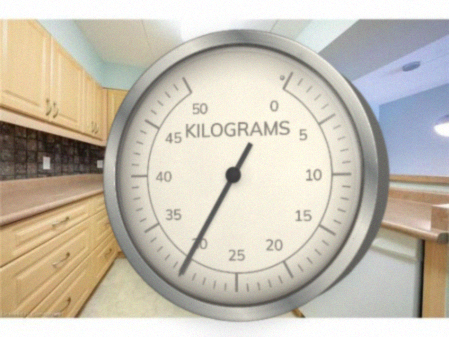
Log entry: **30** kg
